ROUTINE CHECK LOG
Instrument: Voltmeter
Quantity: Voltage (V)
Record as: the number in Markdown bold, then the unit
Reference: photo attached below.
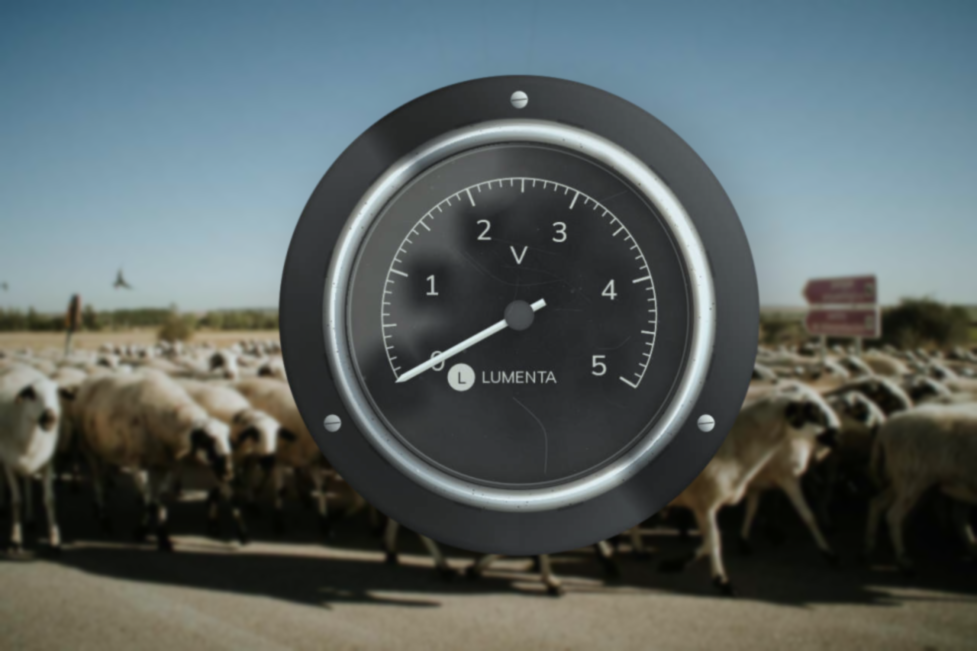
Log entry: **0** V
